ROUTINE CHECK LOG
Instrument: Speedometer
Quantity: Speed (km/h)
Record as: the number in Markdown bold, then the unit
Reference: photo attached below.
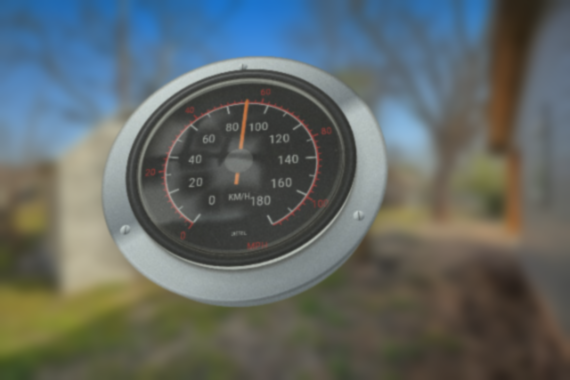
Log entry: **90** km/h
